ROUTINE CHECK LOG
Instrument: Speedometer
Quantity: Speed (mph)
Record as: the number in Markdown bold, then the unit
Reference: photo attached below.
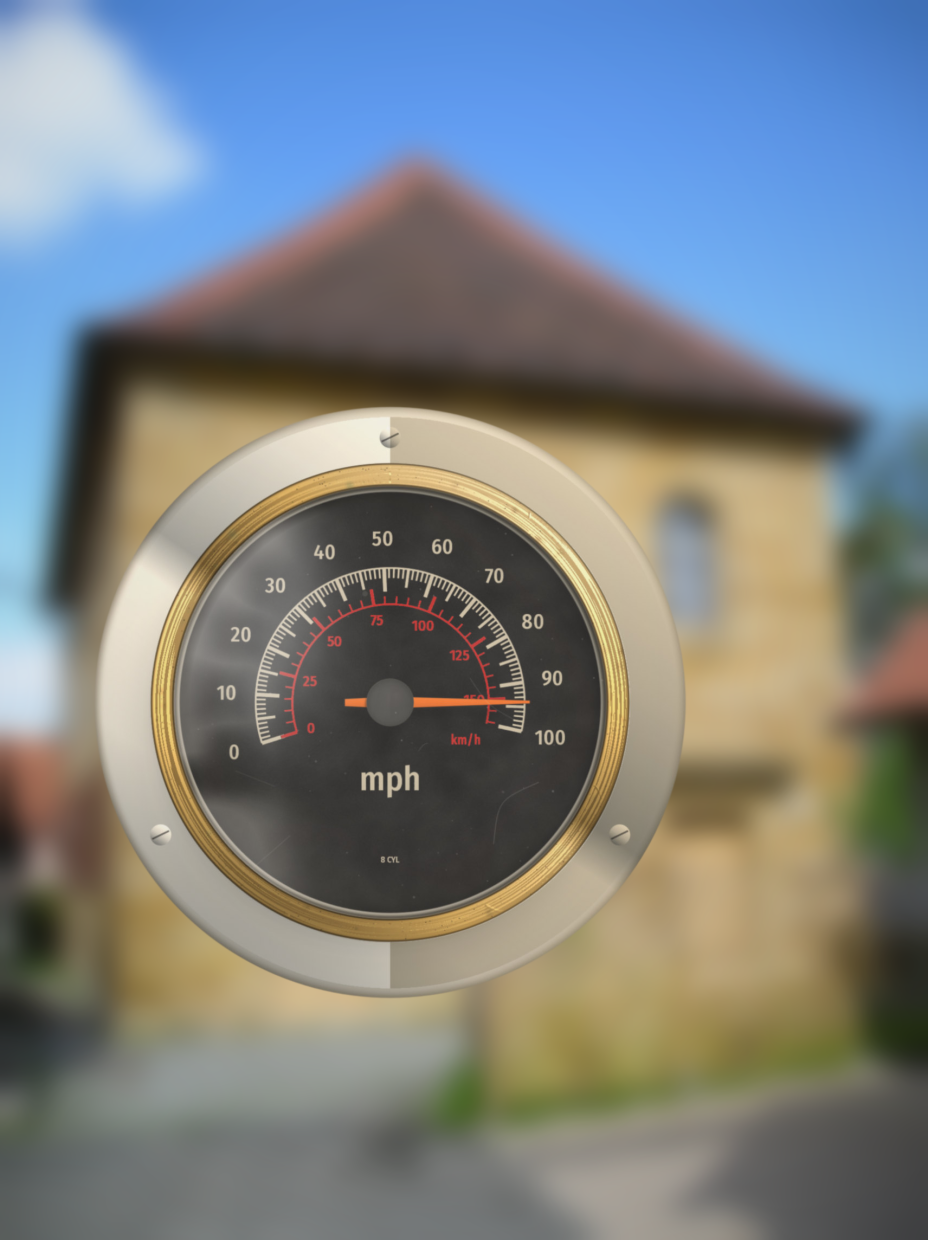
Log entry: **94** mph
